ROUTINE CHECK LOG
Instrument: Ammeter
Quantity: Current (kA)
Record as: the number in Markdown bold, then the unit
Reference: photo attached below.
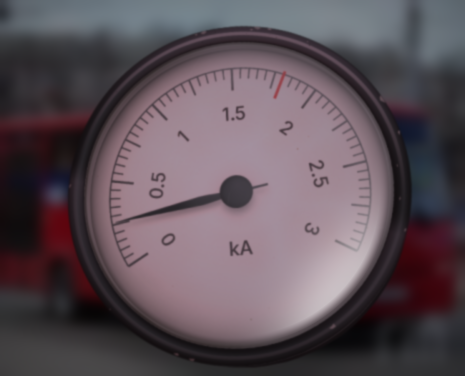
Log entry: **0.25** kA
